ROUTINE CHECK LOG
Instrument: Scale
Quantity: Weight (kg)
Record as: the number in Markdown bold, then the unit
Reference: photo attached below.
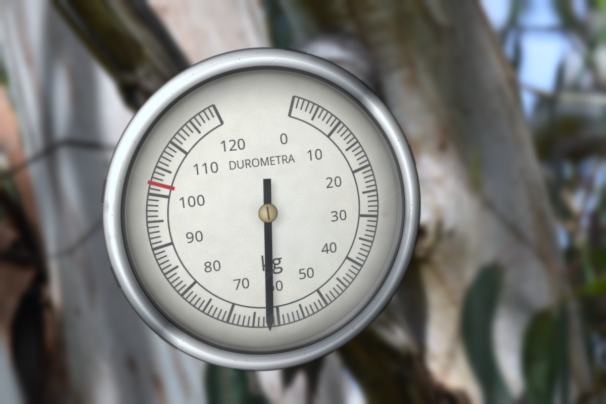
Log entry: **62** kg
